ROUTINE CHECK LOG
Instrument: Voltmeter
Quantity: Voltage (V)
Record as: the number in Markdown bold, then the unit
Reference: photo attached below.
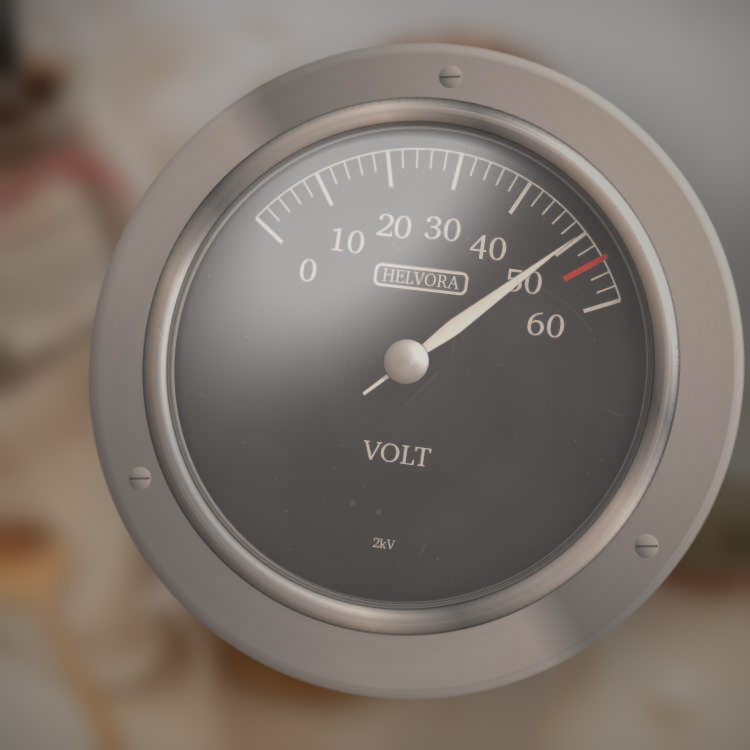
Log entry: **50** V
